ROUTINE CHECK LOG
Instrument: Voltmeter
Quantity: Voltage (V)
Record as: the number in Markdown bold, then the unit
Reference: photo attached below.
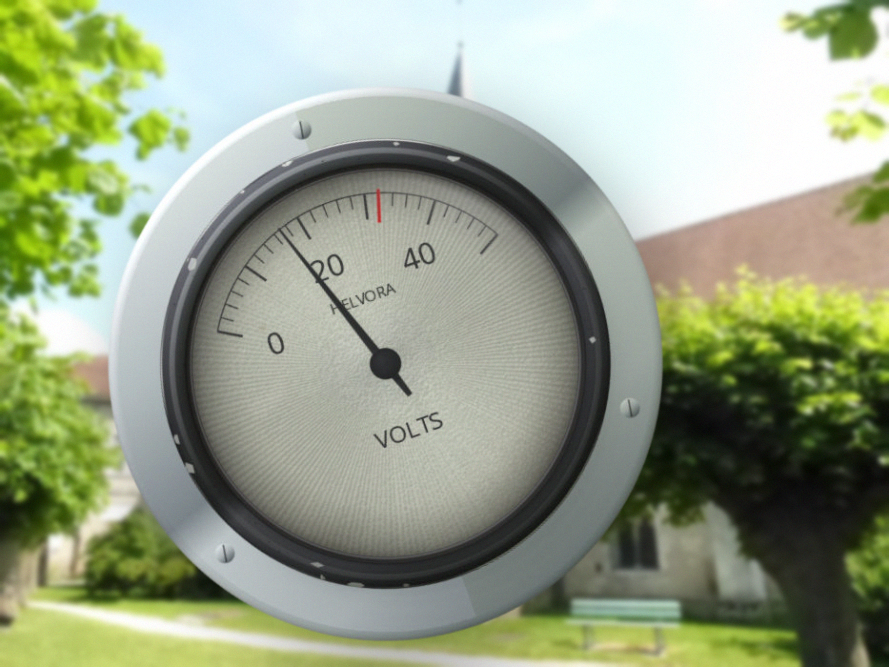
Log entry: **17** V
